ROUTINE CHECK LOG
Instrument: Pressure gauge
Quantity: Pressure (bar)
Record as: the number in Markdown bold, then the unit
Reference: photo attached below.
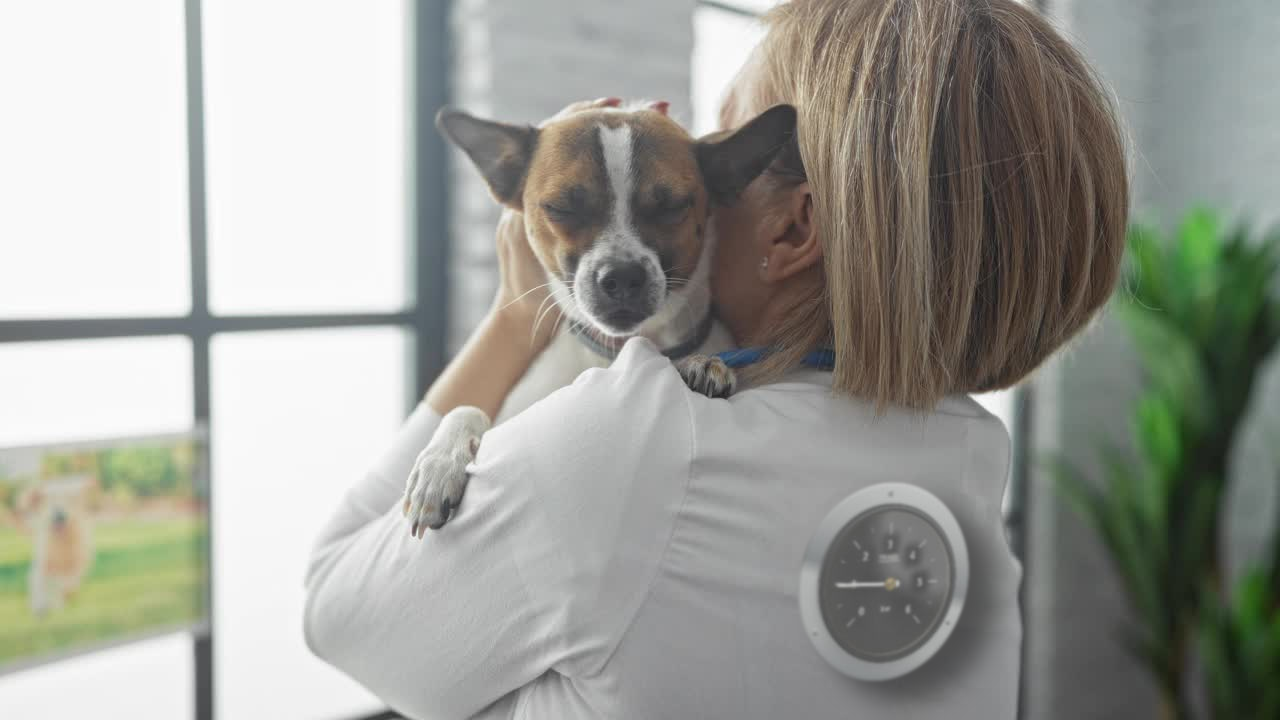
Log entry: **1** bar
